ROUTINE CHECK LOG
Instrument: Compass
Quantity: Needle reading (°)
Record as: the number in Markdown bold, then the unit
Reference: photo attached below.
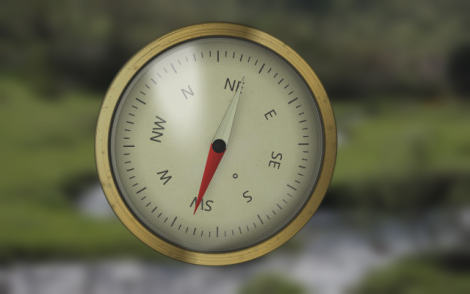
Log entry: **230** °
